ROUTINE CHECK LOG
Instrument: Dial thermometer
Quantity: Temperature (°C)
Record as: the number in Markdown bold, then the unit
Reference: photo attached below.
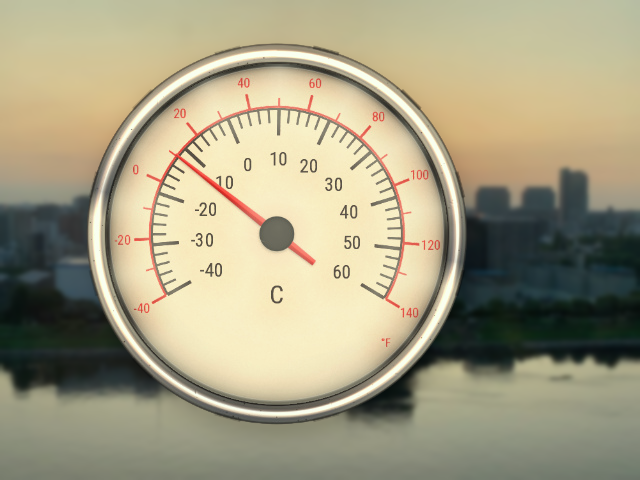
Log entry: **-12** °C
